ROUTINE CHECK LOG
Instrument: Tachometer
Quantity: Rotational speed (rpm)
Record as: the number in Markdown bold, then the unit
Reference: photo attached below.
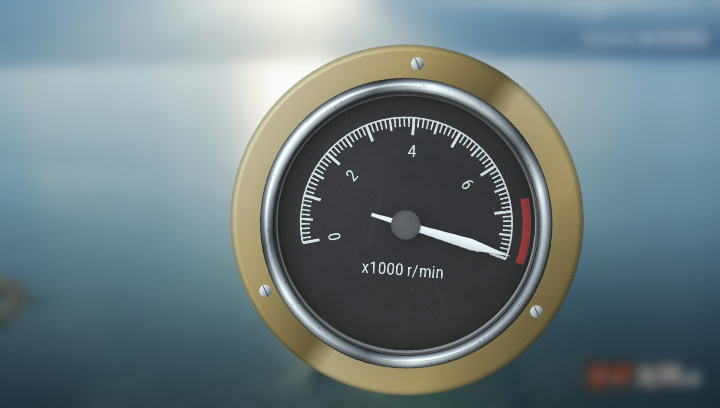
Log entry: **7900** rpm
